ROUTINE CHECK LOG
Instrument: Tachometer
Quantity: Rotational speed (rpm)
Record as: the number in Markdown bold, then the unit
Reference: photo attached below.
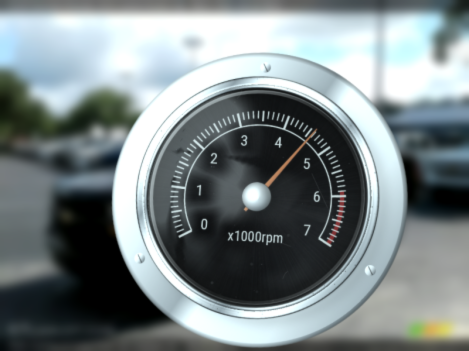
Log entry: **4600** rpm
